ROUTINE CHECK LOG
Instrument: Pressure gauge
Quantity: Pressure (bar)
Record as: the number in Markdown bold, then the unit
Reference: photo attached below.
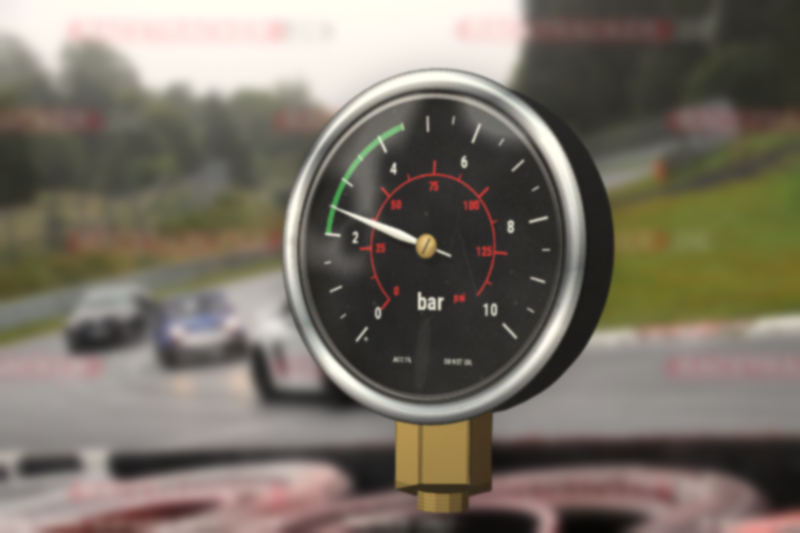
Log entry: **2.5** bar
